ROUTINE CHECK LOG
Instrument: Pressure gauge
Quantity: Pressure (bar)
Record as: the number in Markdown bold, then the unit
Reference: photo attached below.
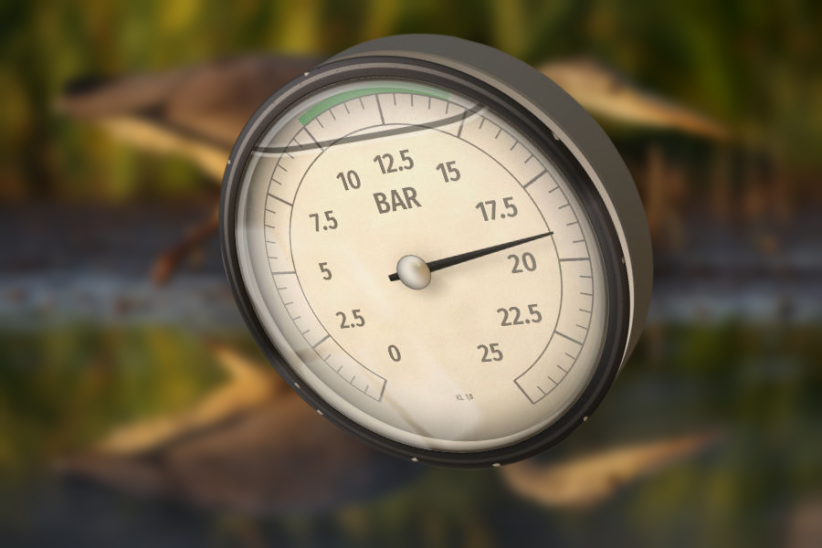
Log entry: **19** bar
